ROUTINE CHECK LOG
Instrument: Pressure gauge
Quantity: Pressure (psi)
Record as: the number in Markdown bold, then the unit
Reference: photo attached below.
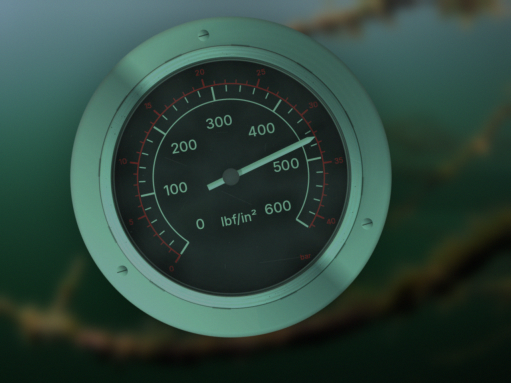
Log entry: **470** psi
